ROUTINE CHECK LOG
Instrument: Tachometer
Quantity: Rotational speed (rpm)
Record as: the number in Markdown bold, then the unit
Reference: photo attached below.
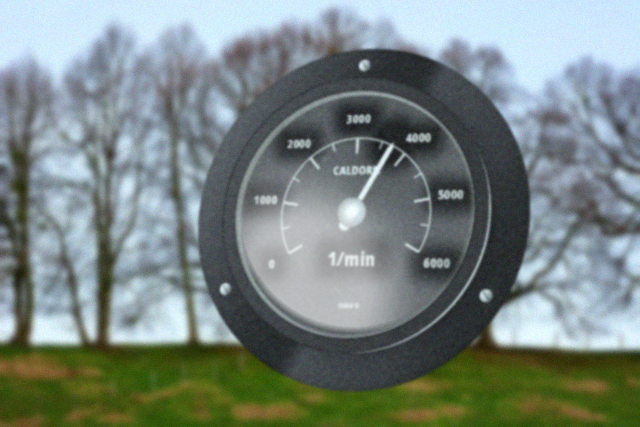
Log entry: **3750** rpm
